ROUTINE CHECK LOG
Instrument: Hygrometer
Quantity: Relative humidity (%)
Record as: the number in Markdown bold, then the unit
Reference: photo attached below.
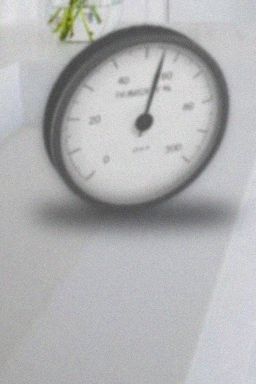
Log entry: **55** %
